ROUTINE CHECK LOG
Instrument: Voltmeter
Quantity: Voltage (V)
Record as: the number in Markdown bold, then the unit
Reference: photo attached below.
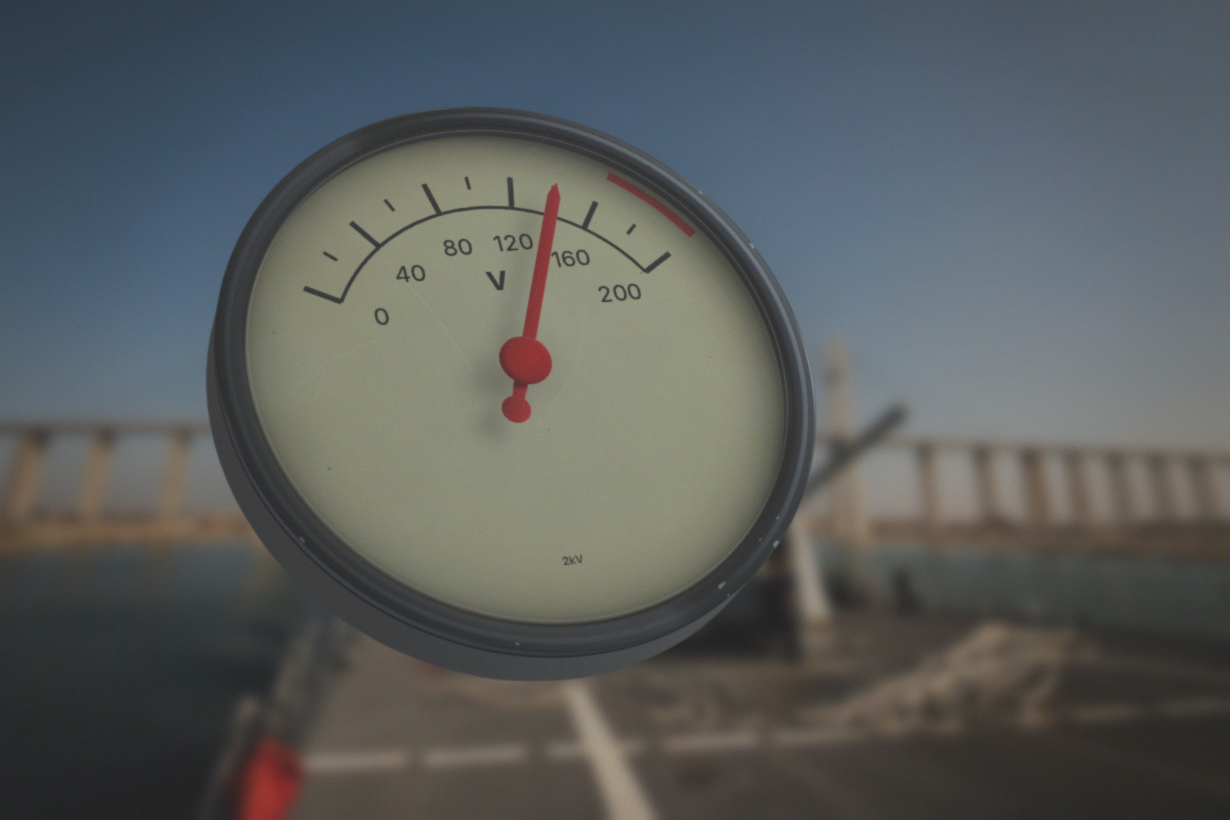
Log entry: **140** V
